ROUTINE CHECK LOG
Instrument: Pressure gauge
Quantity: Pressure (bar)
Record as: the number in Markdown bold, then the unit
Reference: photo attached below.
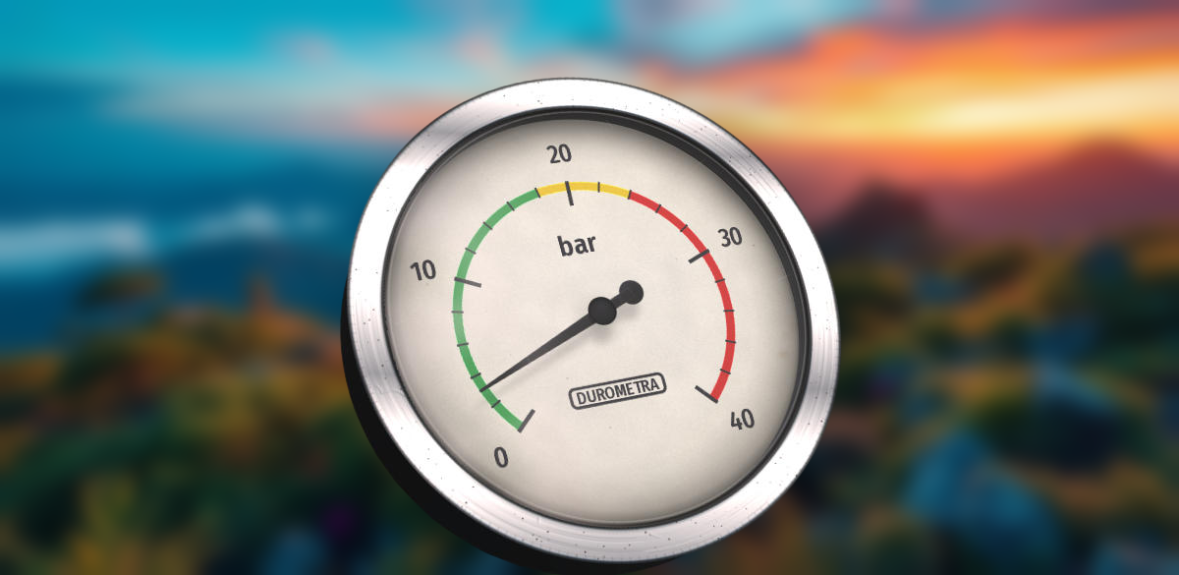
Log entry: **3** bar
